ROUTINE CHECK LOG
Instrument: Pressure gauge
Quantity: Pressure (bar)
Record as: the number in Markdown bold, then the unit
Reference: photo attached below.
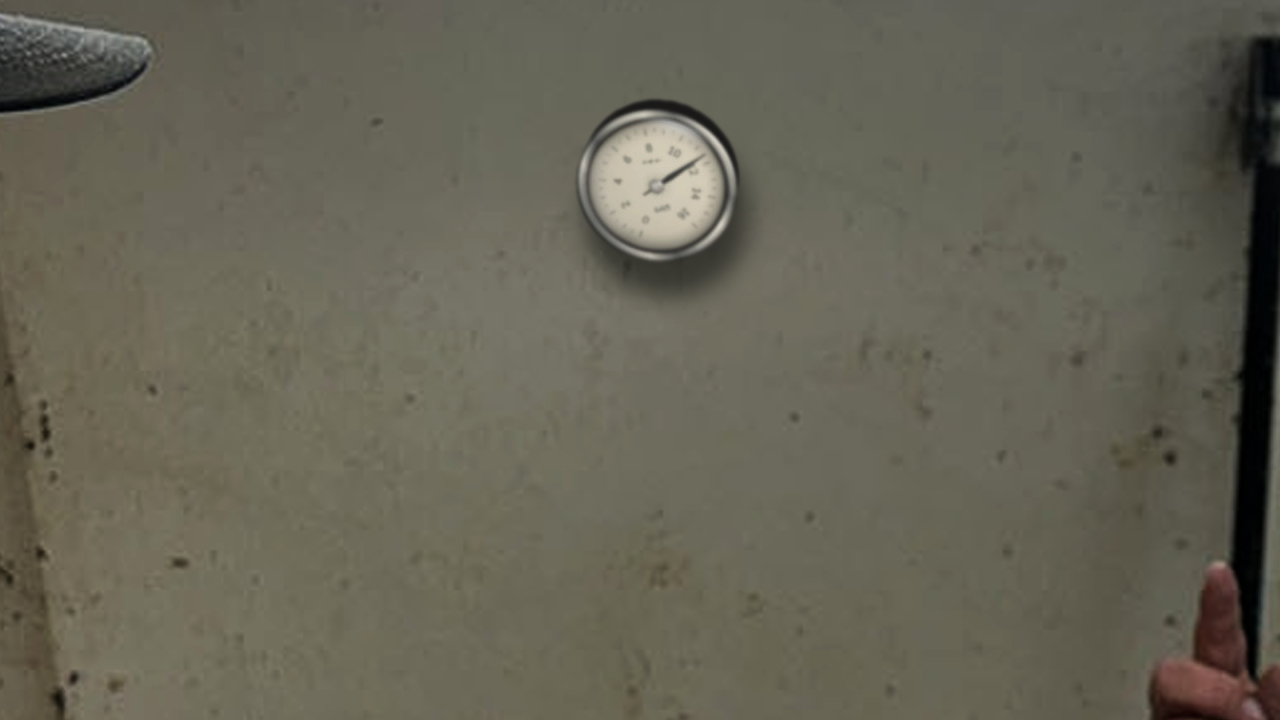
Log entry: **11.5** bar
